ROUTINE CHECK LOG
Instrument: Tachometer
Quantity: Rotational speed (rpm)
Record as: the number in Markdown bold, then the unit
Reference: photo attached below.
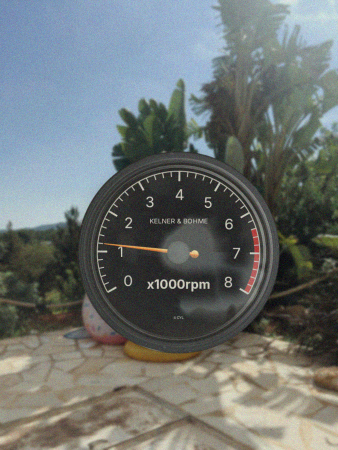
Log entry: **1200** rpm
